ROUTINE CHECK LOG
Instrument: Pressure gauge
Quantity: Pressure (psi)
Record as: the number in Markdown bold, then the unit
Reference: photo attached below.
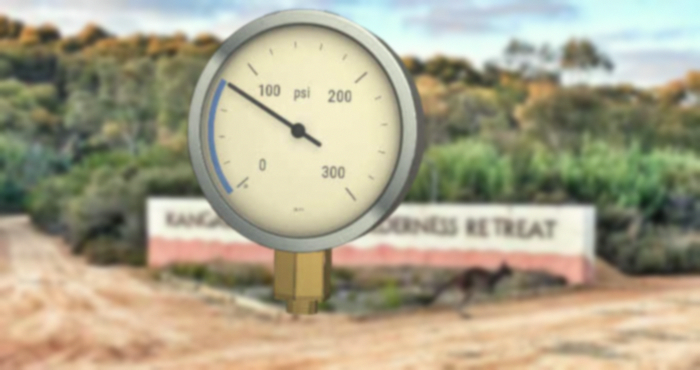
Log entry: **80** psi
